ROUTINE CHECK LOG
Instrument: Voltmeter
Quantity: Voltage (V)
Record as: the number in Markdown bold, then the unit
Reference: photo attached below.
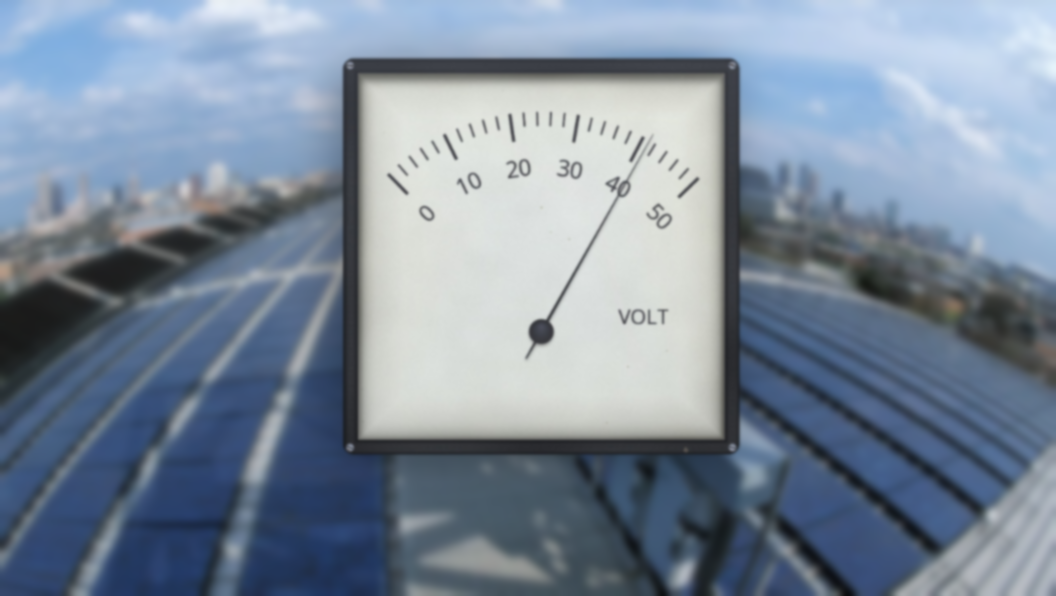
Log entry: **41** V
